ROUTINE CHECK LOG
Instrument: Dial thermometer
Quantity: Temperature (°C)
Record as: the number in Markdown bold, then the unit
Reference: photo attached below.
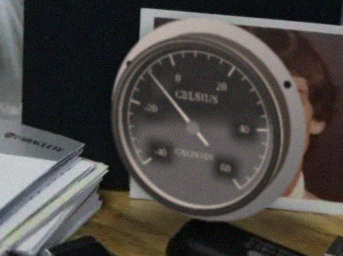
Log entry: **-8** °C
